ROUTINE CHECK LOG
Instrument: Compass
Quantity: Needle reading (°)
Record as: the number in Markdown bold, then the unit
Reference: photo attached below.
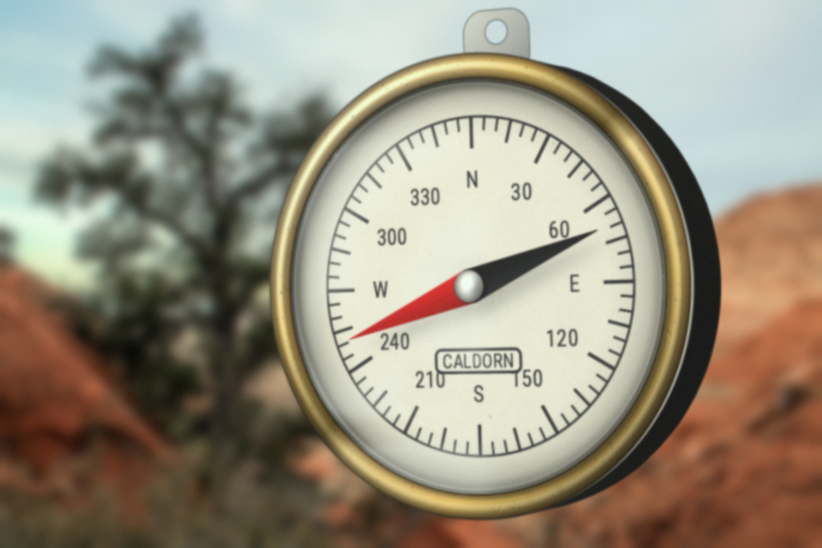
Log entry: **250** °
